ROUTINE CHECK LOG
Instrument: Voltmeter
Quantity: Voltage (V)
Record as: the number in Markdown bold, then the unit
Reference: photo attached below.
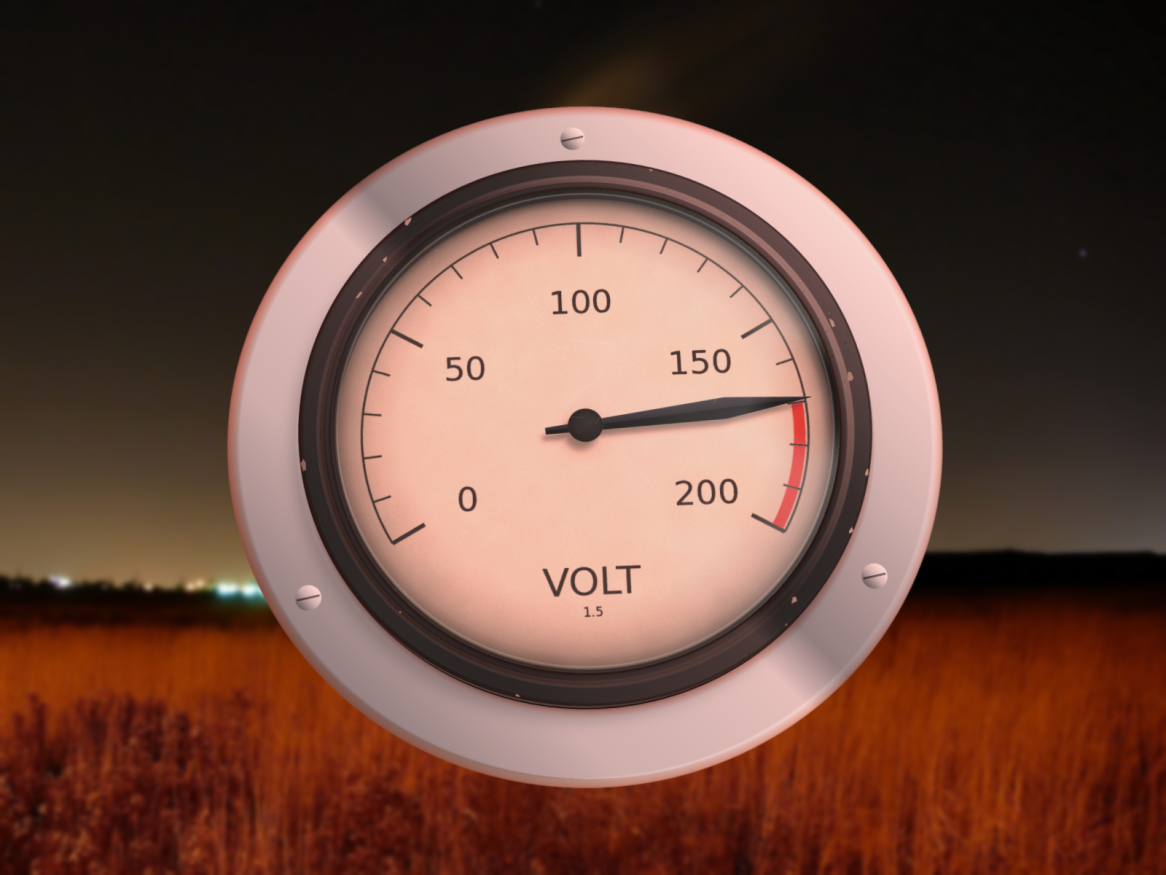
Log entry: **170** V
